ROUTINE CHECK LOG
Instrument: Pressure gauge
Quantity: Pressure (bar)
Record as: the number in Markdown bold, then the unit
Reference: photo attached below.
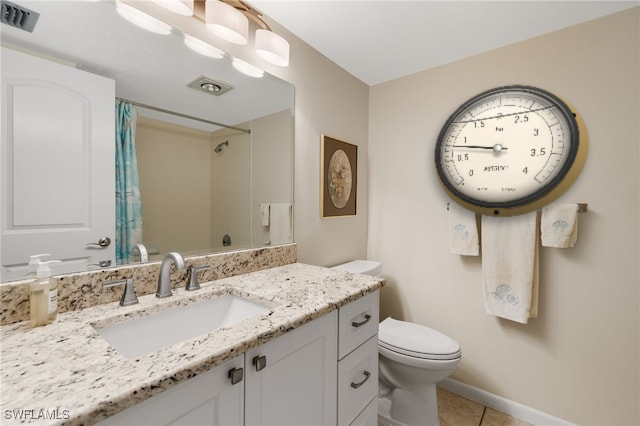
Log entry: **0.8** bar
